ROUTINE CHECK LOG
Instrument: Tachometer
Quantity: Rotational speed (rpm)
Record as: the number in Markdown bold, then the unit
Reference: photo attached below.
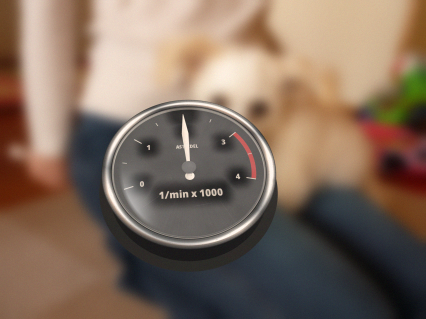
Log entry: **2000** rpm
